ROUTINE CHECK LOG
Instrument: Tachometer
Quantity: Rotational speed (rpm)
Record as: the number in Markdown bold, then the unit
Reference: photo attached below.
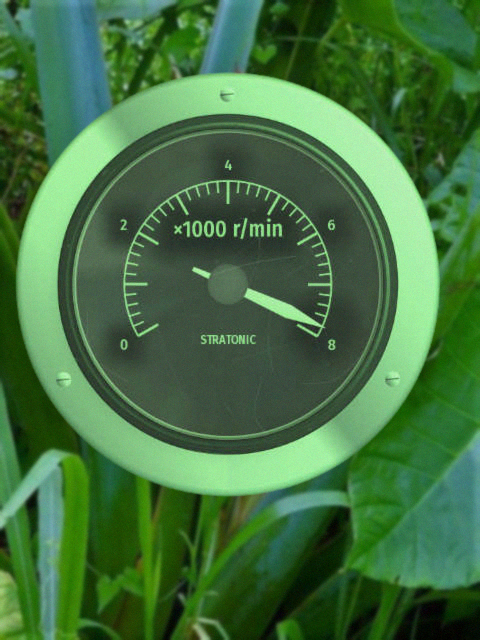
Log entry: **7800** rpm
